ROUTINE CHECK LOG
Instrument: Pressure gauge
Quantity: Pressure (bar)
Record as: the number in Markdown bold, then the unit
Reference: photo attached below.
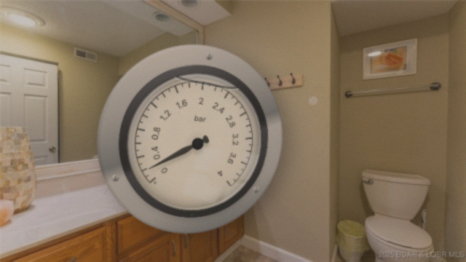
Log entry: **0.2** bar
